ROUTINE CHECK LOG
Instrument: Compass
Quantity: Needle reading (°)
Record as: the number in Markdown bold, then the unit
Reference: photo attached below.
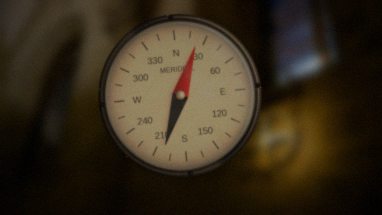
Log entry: **22.5** °
